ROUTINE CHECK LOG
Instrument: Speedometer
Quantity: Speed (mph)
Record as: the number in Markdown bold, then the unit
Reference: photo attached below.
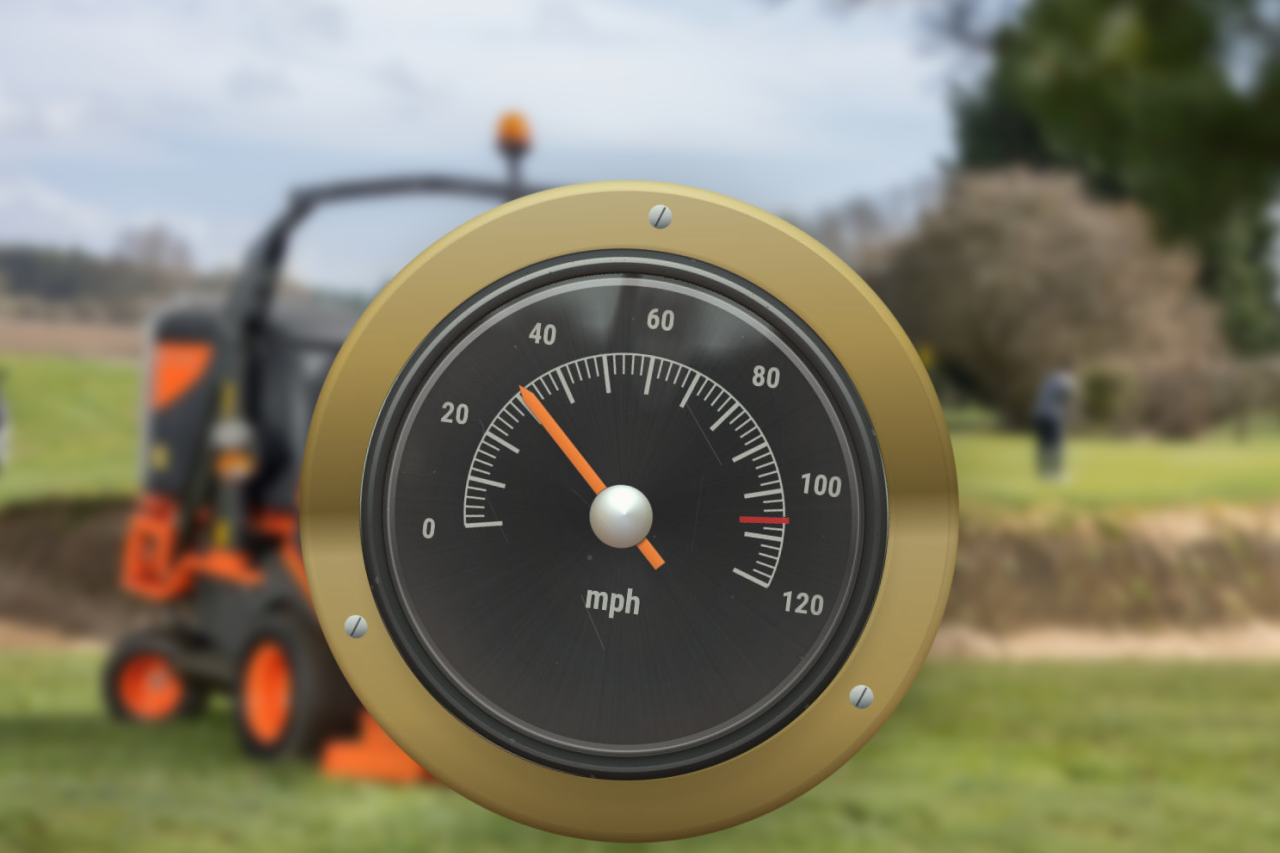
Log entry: **32** mph
